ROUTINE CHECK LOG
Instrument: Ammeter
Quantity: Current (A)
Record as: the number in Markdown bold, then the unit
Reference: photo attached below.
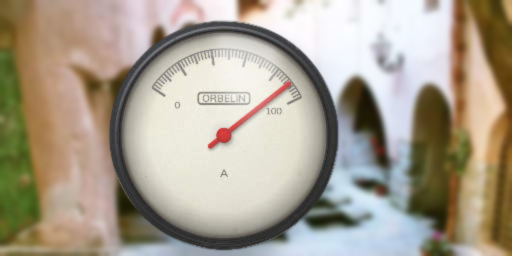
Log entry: **90** A
